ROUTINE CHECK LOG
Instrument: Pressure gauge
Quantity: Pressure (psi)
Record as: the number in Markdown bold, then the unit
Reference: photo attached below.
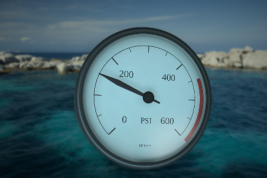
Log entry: **150** psi
